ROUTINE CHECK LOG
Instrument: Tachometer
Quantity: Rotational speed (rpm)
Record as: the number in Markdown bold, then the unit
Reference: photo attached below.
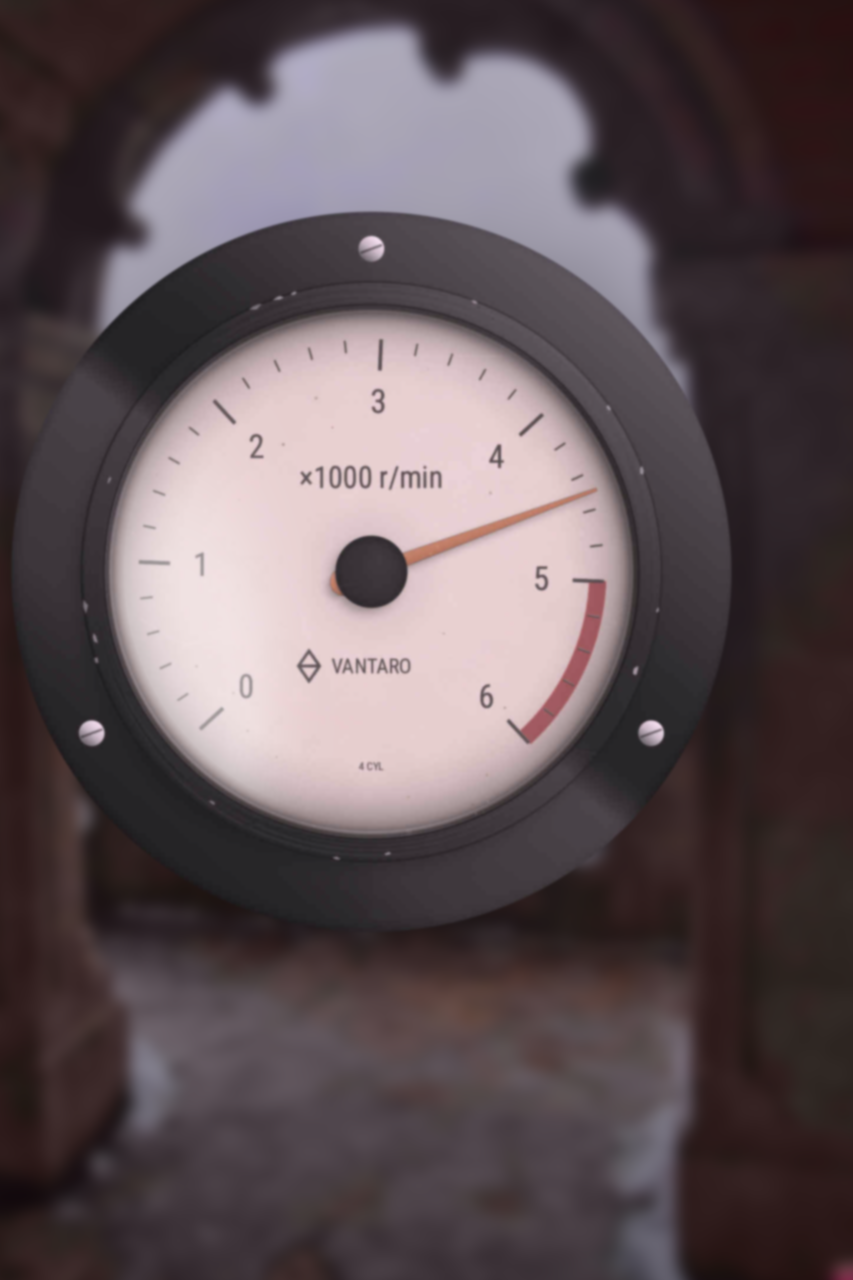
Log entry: **4500** rpm
